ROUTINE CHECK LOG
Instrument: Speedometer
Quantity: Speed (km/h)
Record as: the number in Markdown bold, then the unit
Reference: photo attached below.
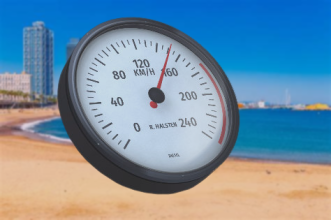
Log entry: **150** km/h
